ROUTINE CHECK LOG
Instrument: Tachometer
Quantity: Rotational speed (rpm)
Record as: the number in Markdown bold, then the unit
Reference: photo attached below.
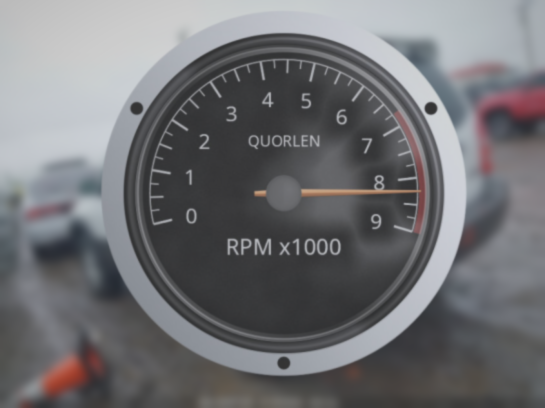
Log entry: **8250** rpm
